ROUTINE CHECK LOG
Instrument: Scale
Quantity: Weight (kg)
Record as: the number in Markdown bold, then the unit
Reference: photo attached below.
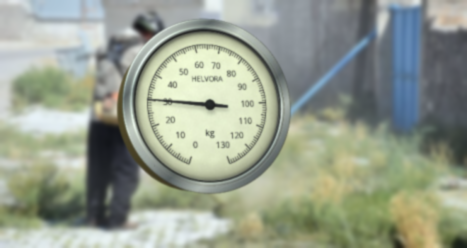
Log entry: **30** kg
